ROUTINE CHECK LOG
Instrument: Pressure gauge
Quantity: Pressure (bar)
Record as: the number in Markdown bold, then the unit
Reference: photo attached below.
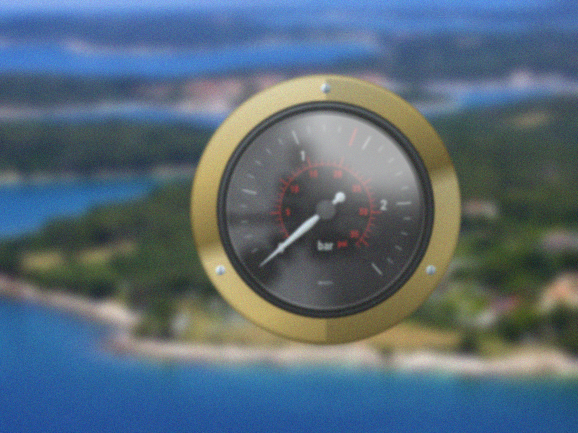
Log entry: **0** bar
